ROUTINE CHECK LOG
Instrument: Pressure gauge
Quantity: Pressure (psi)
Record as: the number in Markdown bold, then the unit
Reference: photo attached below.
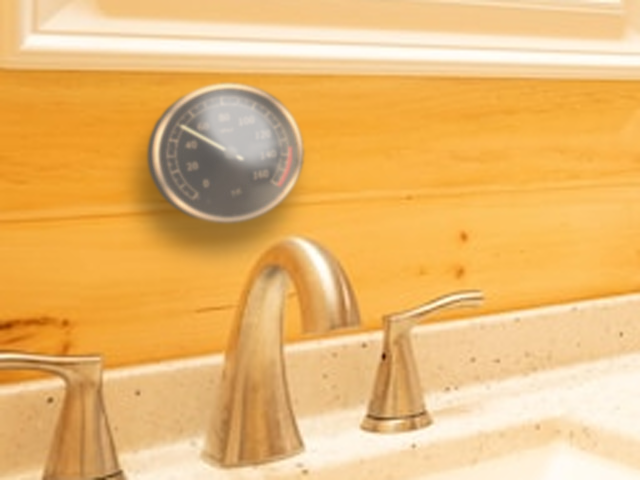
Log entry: **50** psi
